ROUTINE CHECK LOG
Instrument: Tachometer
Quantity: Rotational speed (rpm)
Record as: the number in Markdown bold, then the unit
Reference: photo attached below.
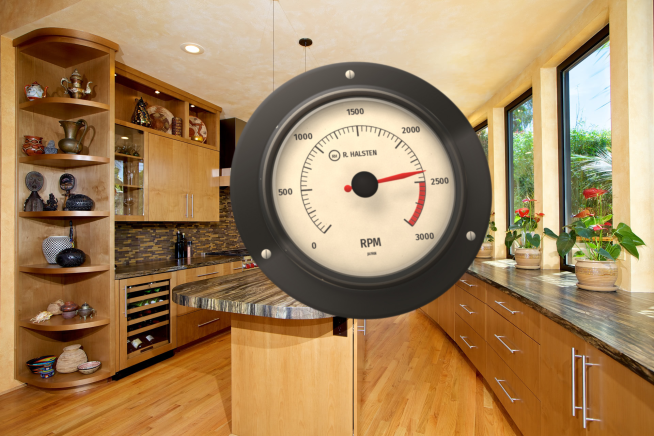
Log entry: **2400** rpm
